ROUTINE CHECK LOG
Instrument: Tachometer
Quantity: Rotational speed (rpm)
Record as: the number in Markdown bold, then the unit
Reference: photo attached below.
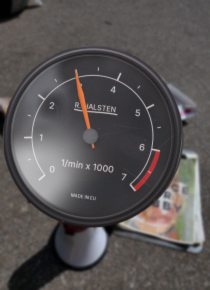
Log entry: **3000** rpm
